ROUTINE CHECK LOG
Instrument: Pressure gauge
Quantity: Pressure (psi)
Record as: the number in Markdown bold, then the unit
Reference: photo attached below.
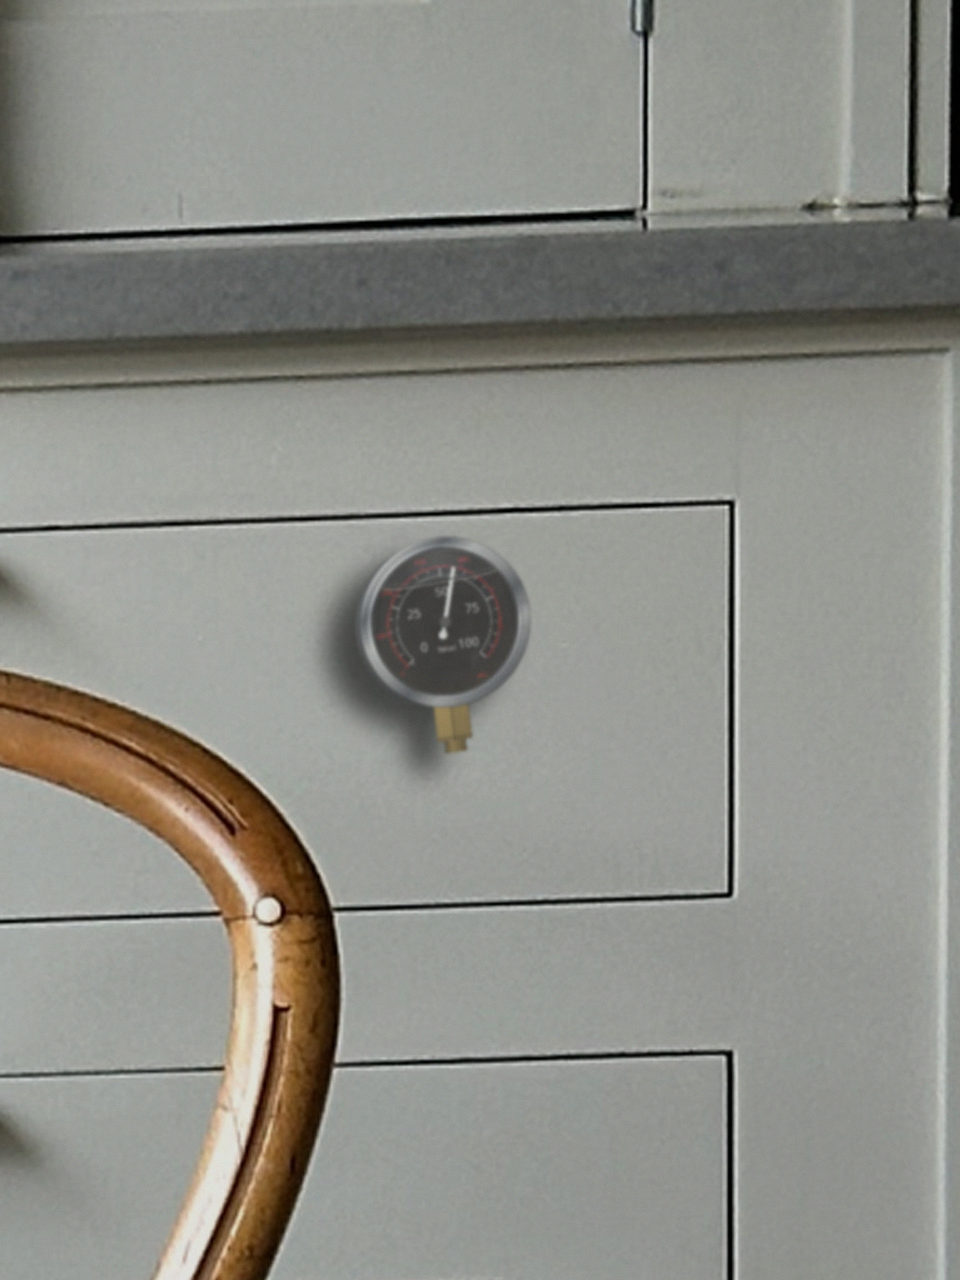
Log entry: **55** psi
